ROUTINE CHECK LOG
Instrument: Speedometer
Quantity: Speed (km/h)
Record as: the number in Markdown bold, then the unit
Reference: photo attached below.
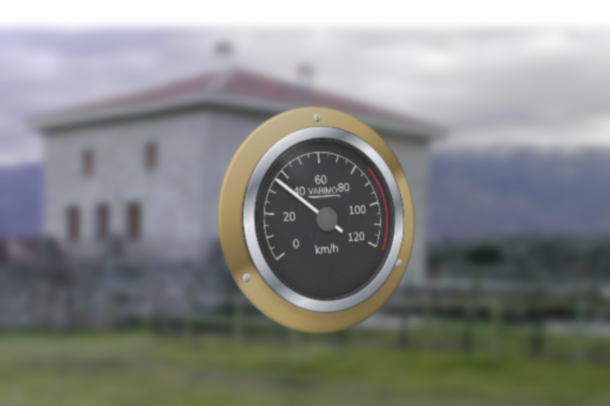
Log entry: **35** km/h
